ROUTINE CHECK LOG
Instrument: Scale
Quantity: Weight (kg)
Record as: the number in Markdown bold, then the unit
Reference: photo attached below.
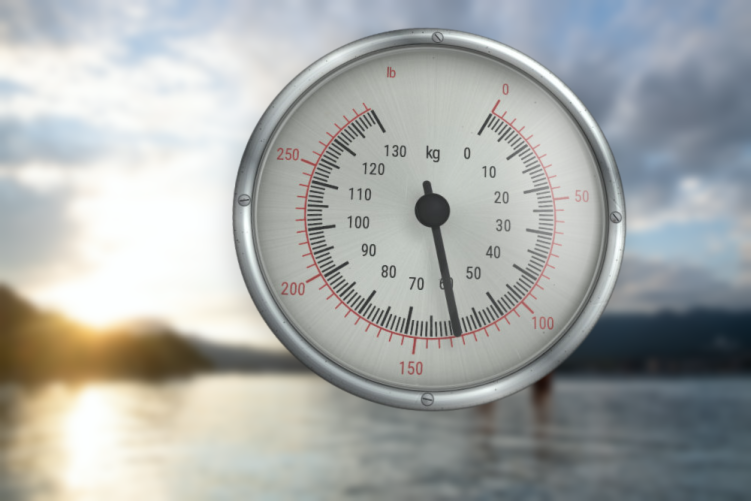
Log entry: **60** kg
